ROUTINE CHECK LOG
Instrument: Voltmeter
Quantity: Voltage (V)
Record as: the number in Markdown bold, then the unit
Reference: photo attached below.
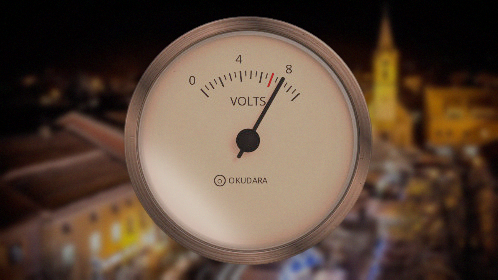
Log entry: **8** V
